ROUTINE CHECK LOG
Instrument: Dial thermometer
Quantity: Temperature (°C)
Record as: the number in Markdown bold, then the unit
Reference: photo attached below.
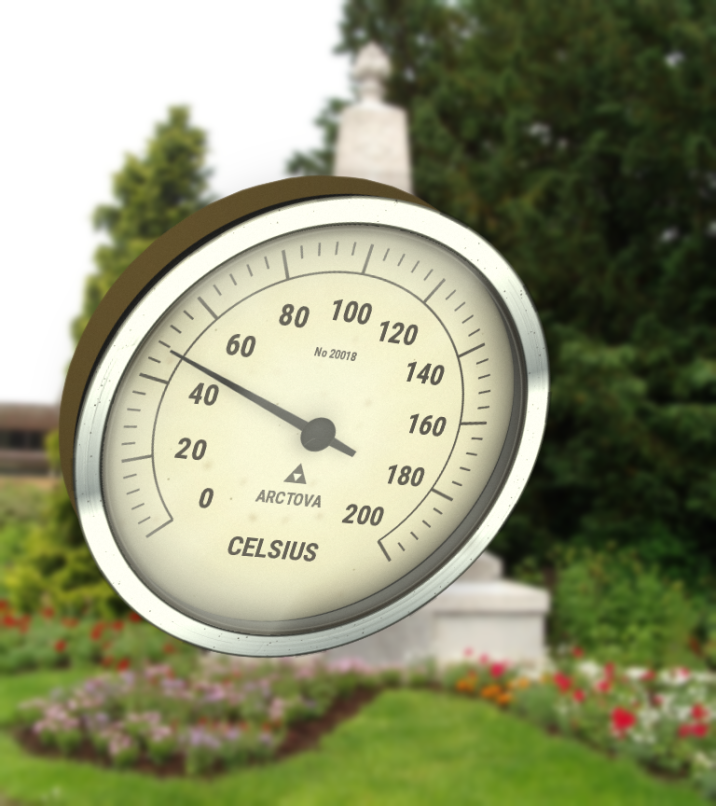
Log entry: **48** °C
